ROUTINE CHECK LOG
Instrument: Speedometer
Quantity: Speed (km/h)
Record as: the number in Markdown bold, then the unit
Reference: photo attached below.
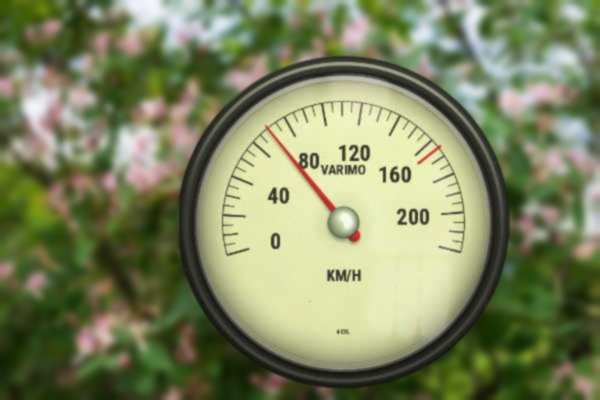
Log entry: **70** km/h
